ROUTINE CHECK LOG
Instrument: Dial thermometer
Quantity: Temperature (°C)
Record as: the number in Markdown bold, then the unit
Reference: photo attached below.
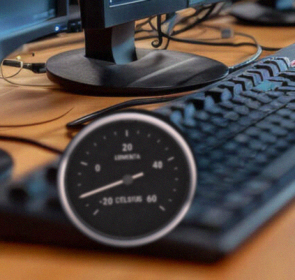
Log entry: **-12** °C
